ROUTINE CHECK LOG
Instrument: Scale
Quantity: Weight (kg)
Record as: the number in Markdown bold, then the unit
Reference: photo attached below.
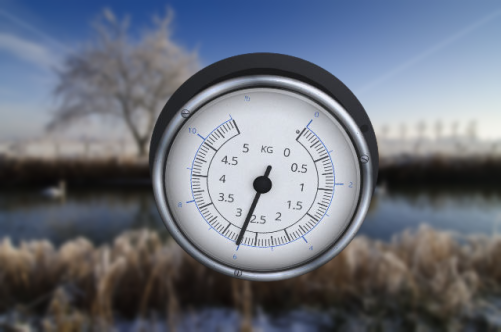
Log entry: **2.75** kg
